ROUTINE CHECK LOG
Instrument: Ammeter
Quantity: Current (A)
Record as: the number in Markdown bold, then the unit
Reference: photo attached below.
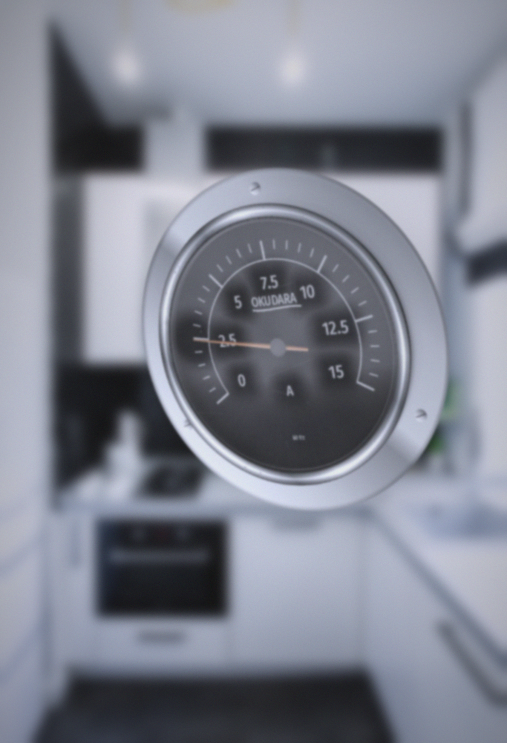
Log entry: **2.5** A
